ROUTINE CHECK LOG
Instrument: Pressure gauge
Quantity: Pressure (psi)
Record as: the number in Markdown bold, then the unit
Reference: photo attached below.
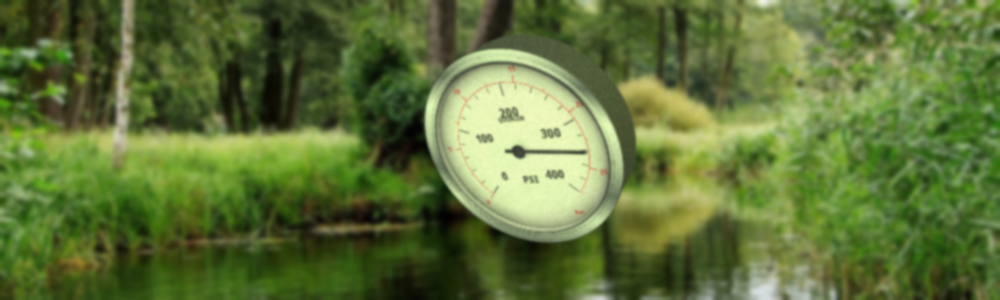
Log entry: **340** psi
